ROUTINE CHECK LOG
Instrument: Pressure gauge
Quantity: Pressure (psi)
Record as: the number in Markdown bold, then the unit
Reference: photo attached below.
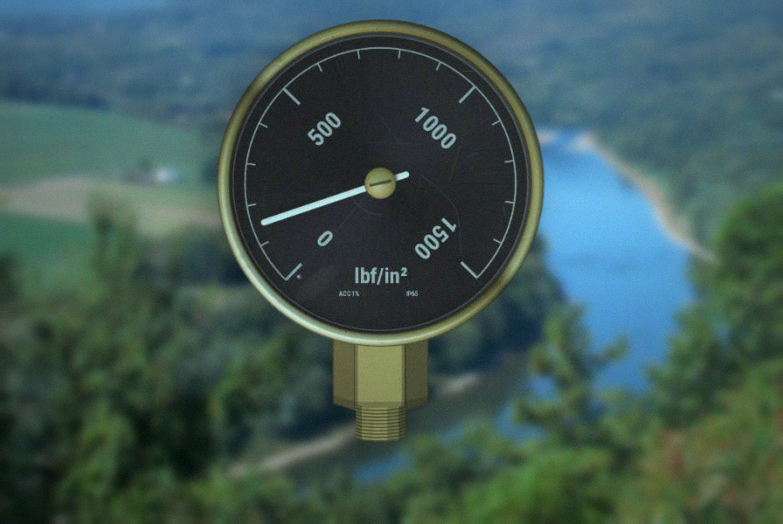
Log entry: **150** psi
